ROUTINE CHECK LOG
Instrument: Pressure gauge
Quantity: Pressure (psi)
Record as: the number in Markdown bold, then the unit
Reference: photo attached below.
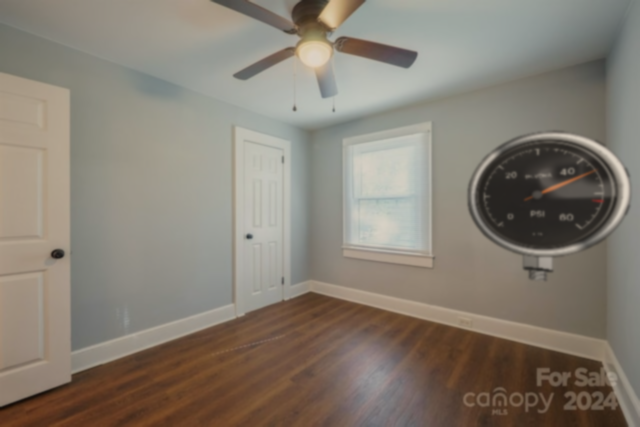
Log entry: **44** psi
